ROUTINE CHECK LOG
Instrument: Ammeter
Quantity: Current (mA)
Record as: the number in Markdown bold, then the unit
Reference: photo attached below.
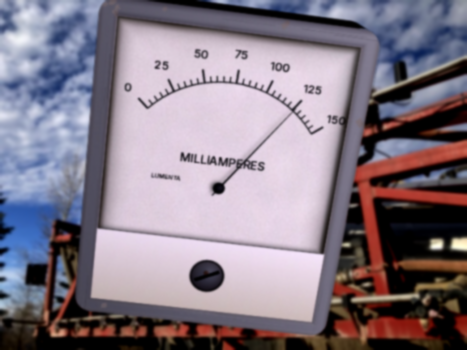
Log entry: **125** mA
